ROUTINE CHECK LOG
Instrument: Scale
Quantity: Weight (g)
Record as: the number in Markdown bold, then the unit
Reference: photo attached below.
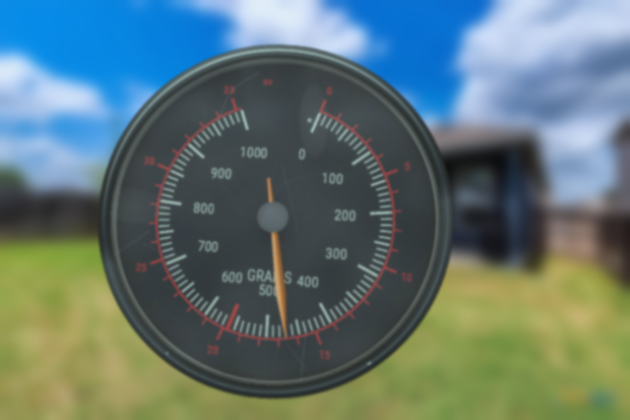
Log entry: **470** g
